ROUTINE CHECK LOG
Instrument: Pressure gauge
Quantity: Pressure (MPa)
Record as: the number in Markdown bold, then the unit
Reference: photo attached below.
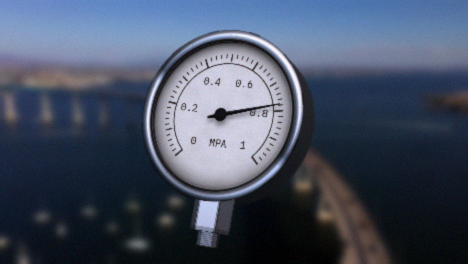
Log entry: **0.78** MPa
